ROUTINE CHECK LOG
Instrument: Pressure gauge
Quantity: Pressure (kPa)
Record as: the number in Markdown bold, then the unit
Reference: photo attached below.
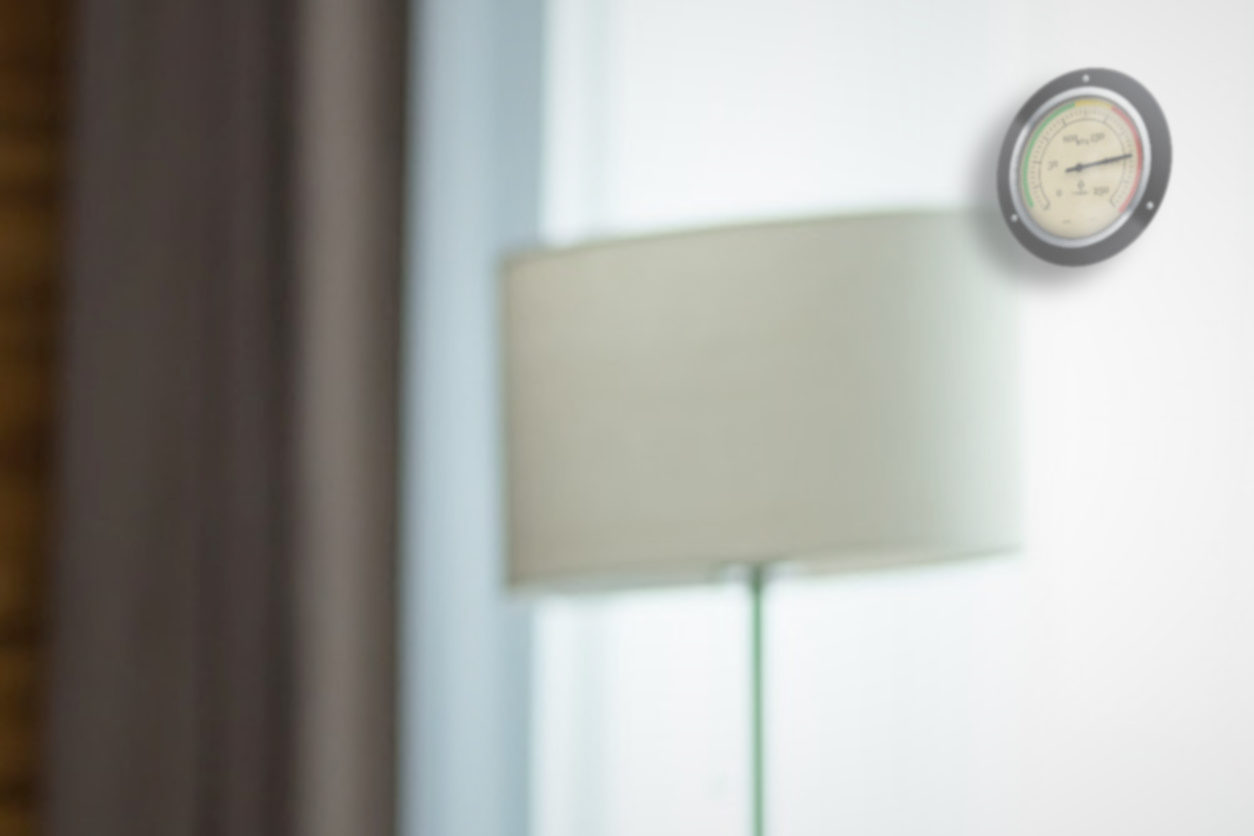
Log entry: **200** kPa
